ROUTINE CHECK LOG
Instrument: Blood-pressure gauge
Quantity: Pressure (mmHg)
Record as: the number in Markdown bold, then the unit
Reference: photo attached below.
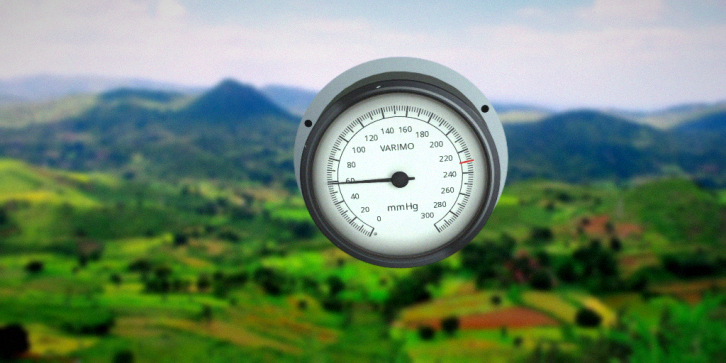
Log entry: **60** mmHg
